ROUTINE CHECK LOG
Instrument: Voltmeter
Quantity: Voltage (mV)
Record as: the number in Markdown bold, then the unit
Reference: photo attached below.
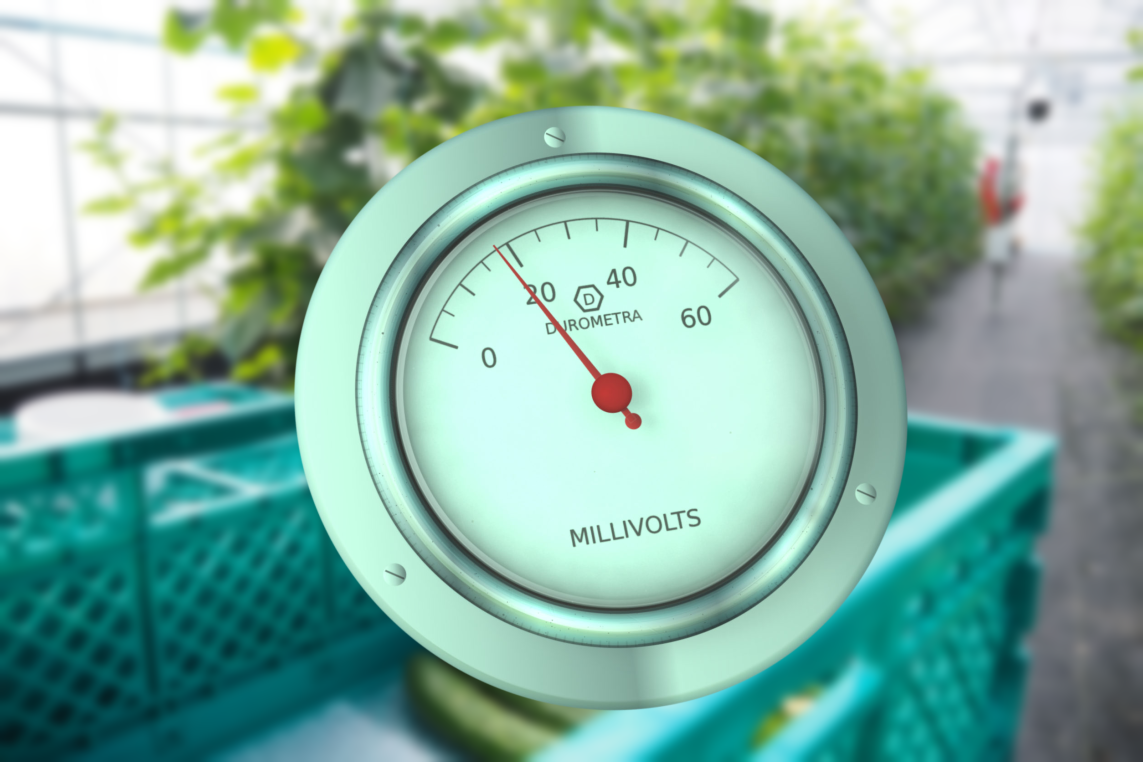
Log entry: **17.5** mV
